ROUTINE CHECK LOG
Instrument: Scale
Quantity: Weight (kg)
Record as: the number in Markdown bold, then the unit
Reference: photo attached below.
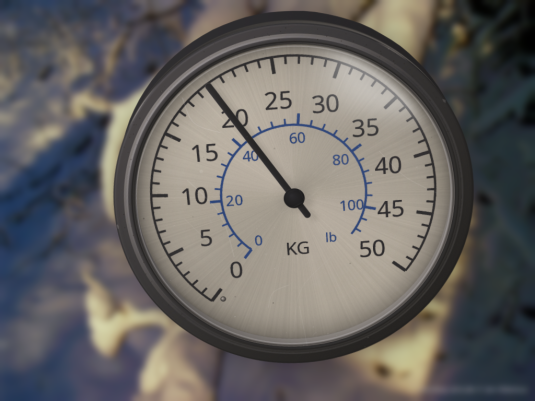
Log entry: **20** kg
